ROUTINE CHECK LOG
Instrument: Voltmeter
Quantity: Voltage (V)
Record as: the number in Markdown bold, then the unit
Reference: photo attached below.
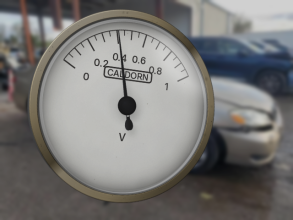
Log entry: **0.4** V
